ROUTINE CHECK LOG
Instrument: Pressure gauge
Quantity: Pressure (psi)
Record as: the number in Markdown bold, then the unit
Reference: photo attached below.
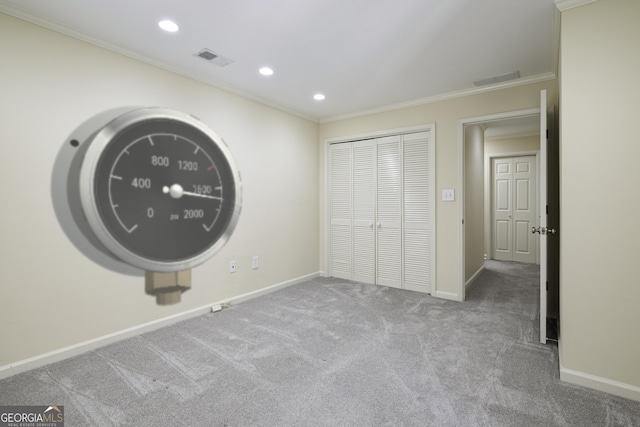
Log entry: **1700** psi
